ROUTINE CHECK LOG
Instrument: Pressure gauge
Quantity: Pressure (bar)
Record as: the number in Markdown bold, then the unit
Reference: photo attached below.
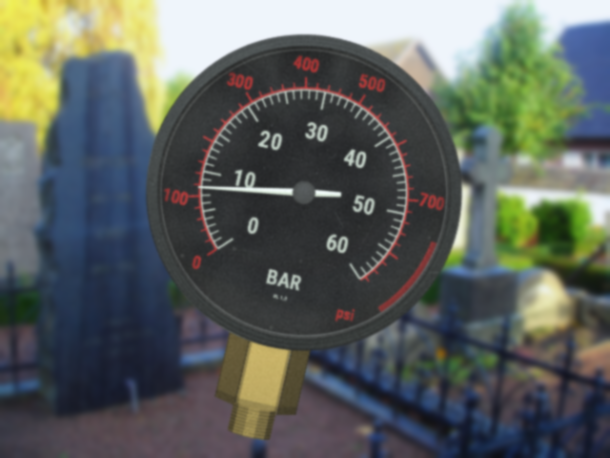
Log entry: **8** bar
